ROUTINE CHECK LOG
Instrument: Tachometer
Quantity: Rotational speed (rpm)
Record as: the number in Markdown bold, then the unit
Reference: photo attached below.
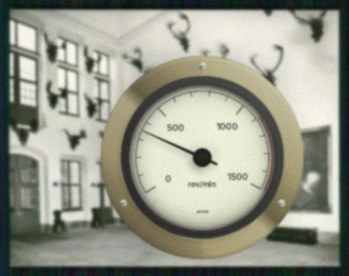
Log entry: **350** rpm
